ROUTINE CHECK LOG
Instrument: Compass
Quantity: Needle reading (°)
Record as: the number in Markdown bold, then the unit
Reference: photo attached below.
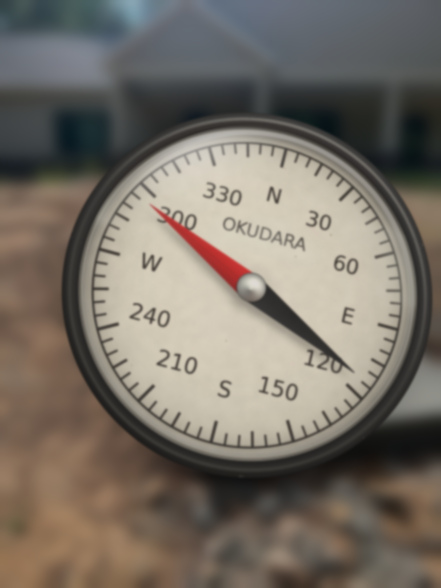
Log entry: **295** °
